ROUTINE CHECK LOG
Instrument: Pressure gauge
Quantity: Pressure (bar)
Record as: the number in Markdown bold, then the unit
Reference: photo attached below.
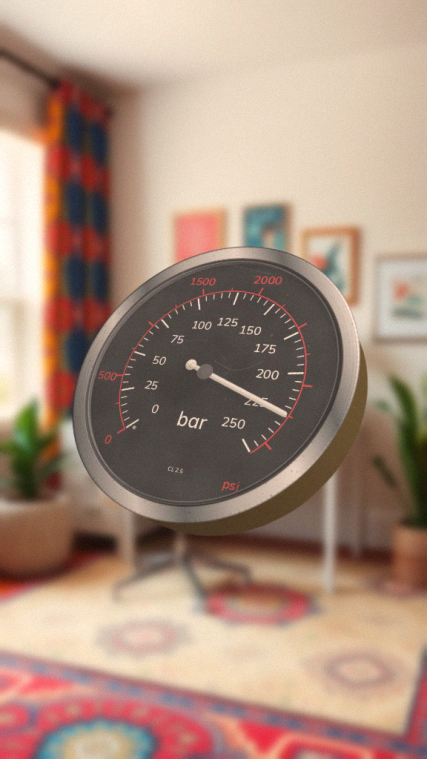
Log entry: **225** bar
